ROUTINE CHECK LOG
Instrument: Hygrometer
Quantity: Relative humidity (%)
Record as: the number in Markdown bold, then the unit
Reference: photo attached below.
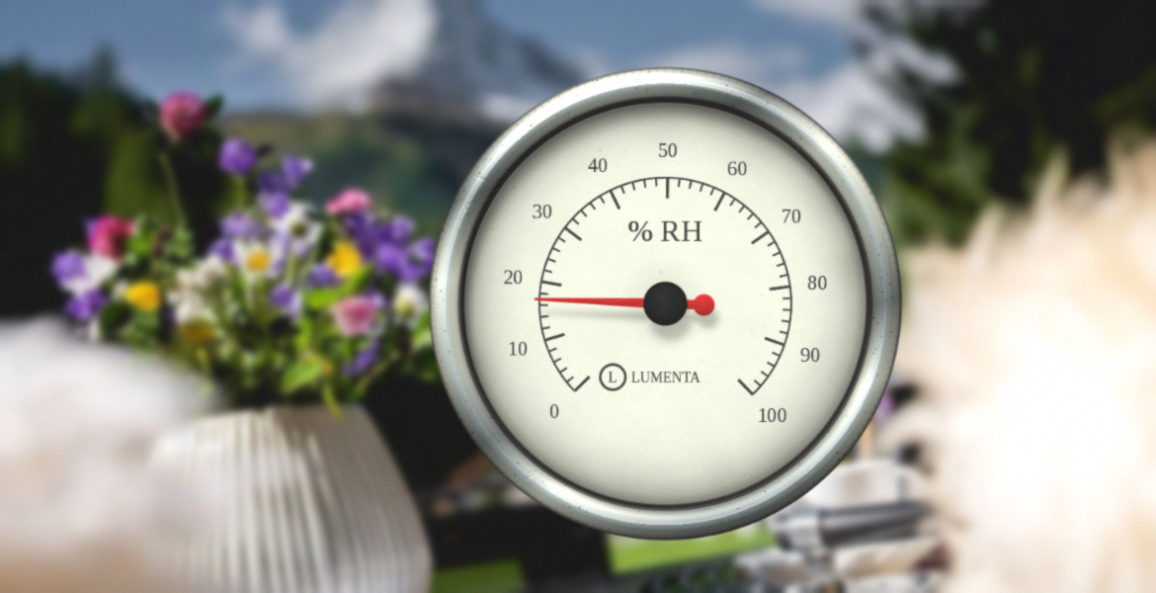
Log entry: **17** %
